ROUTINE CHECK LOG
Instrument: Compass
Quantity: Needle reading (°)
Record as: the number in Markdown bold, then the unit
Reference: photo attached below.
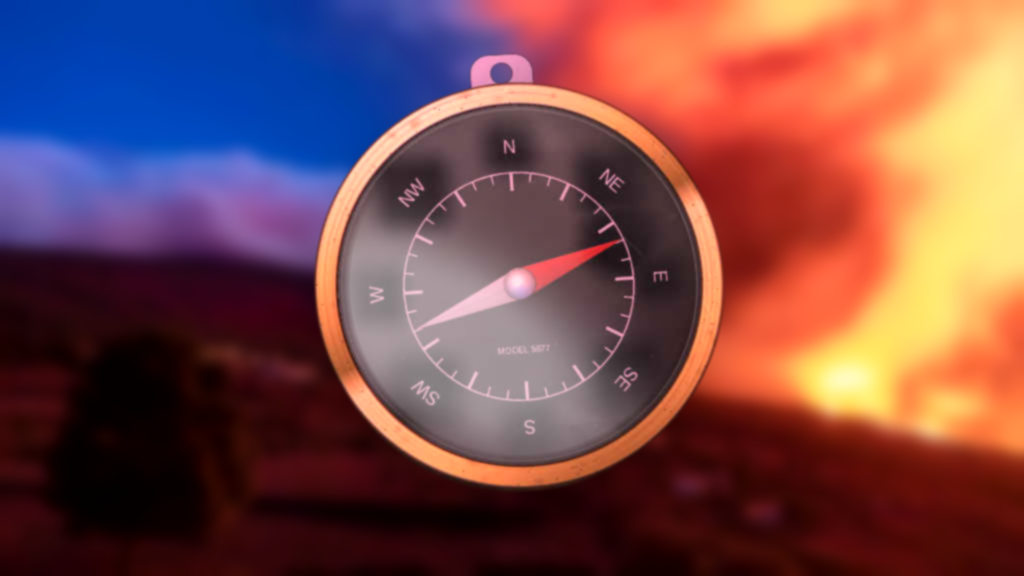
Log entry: **70** °
